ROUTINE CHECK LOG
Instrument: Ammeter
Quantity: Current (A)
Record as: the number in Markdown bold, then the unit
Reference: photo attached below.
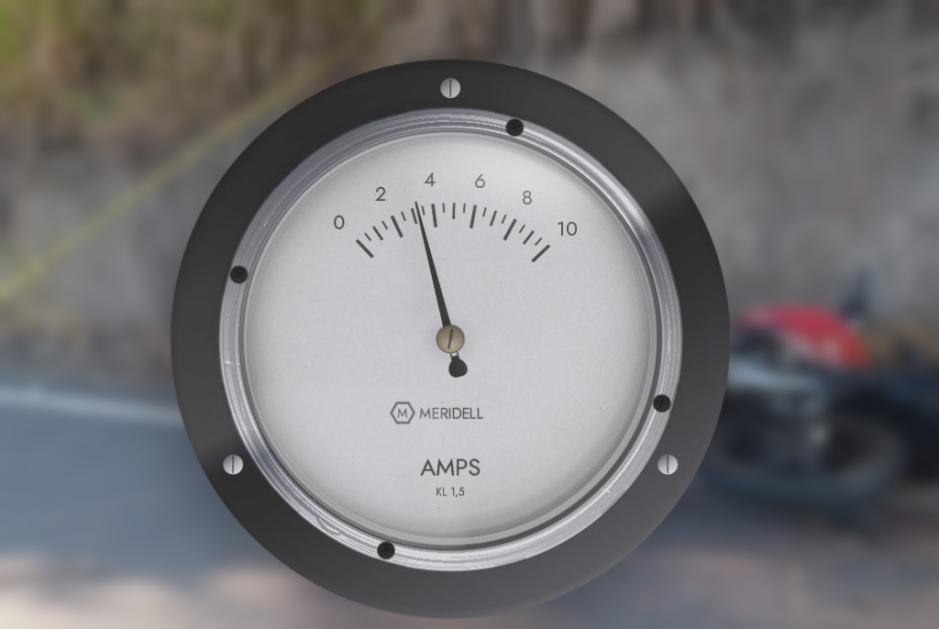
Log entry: **3.25** A
